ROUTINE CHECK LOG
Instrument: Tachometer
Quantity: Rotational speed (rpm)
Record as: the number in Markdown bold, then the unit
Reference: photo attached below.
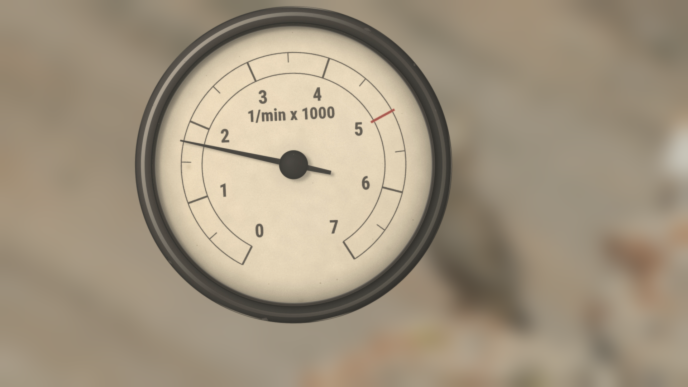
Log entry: **1750** rpm
